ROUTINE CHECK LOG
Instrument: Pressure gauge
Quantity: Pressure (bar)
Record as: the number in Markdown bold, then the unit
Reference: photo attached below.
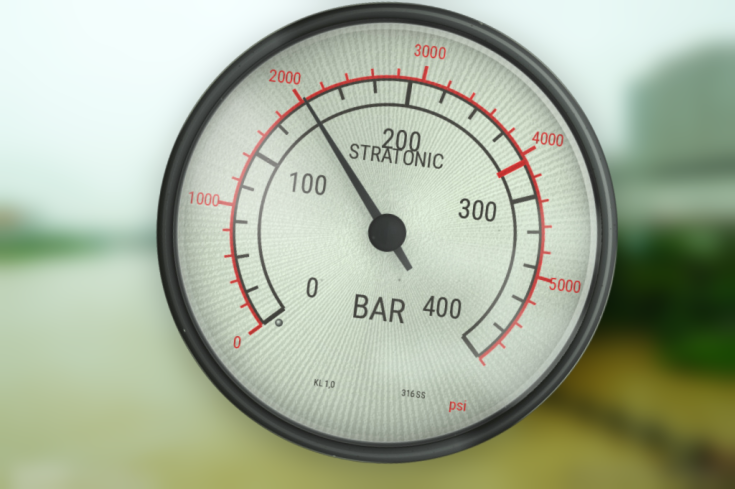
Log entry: **140** bar
